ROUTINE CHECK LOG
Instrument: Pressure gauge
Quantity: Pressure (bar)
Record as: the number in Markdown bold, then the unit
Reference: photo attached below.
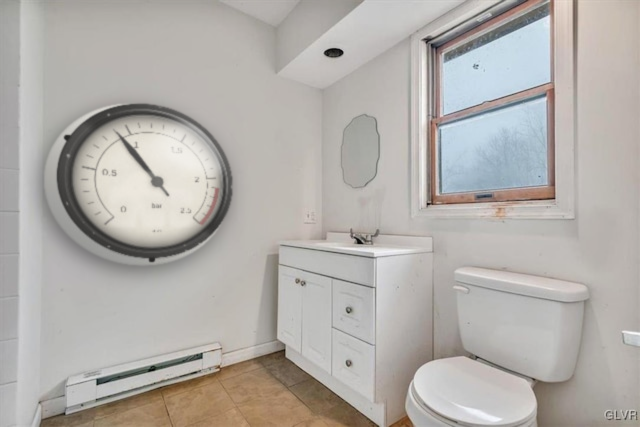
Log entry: **0.9** bar
